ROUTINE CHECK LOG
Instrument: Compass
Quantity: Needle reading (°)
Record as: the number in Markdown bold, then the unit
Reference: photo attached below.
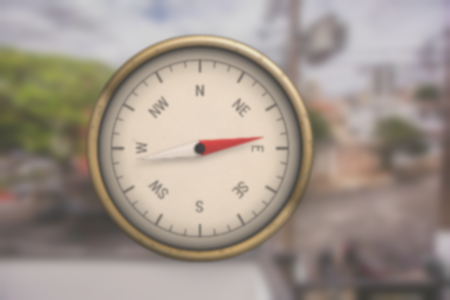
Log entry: **80** °
